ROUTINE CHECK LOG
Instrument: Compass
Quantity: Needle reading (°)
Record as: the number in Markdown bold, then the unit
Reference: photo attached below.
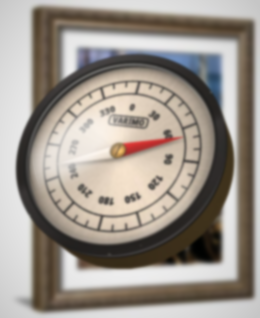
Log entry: **70** °
